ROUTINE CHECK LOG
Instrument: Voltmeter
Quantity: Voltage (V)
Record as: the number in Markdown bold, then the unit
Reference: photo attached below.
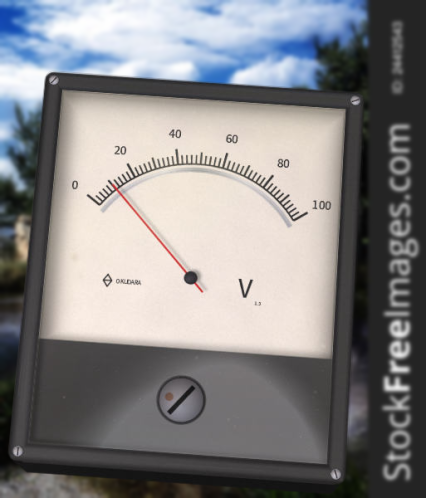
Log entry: **10** V
